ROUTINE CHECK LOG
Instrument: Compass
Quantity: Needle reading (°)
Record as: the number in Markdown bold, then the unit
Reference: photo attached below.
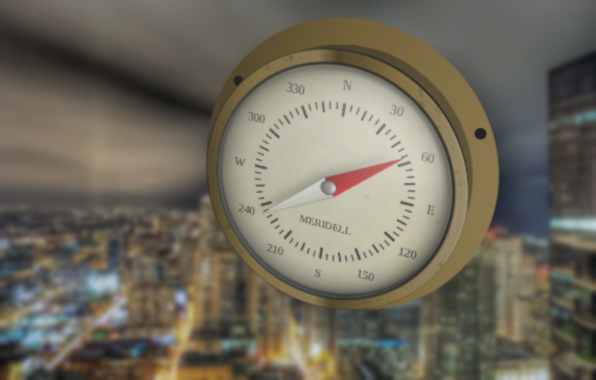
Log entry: **55** °
